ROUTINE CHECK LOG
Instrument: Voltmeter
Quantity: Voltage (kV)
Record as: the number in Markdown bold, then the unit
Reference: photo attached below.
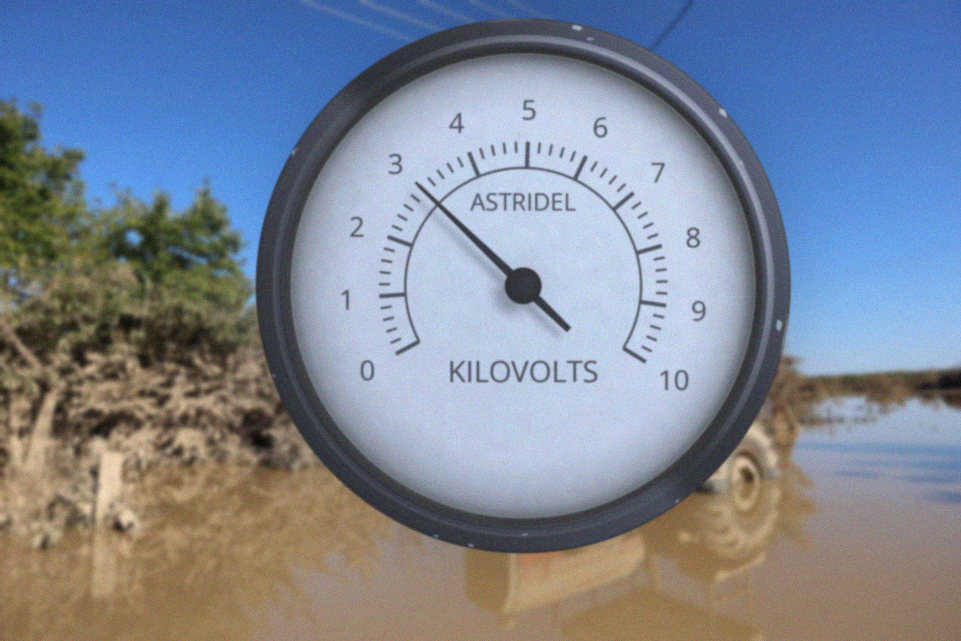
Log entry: **3** kV
